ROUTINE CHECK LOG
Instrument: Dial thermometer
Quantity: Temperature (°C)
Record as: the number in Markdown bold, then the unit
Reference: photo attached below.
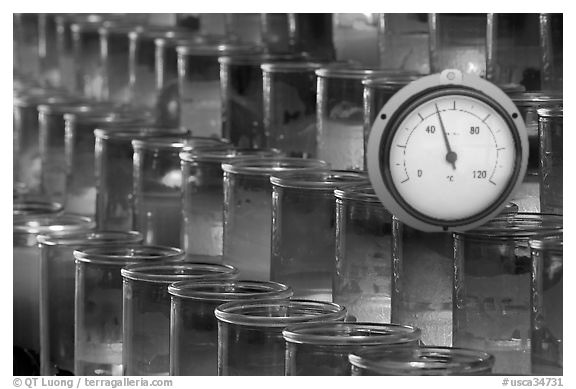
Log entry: **50** °C
